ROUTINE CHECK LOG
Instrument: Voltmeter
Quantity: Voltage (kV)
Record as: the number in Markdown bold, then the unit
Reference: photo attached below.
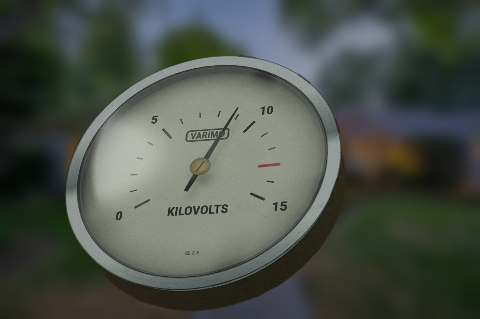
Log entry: **9** kV
